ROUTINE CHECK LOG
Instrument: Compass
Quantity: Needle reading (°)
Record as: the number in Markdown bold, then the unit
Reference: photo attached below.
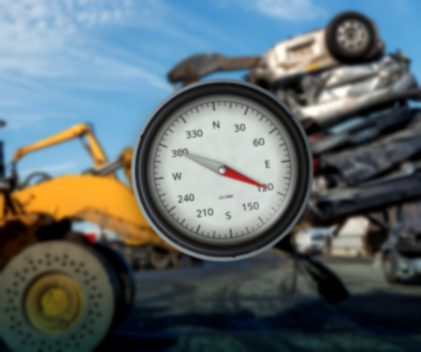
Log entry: **120** °
